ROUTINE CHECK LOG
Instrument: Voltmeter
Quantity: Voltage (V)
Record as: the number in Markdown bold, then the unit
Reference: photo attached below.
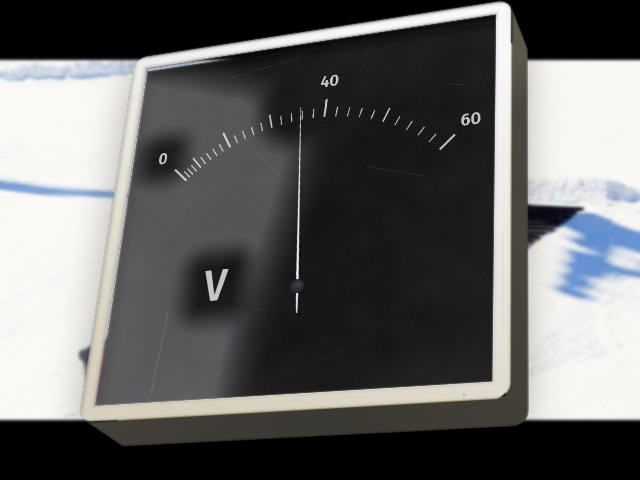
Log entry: **36** V
